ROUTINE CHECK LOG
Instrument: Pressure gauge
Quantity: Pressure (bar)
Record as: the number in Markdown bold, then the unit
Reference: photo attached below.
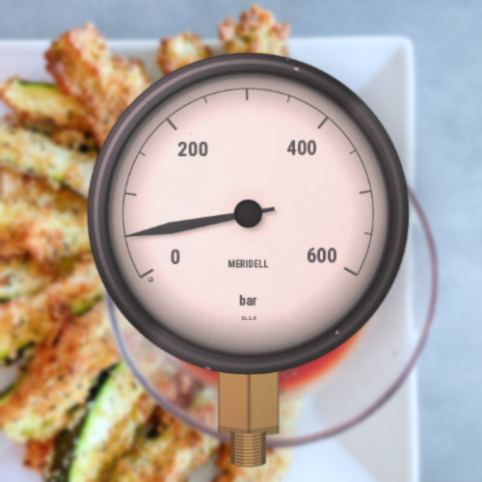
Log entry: **50** bar
